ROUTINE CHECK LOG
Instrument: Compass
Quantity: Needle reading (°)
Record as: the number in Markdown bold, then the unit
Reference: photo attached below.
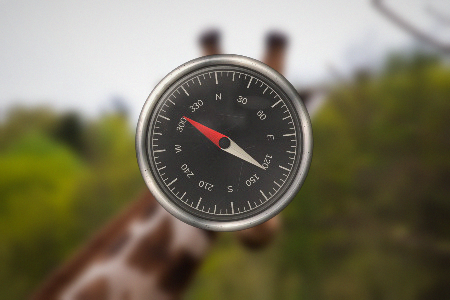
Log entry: **310** °
